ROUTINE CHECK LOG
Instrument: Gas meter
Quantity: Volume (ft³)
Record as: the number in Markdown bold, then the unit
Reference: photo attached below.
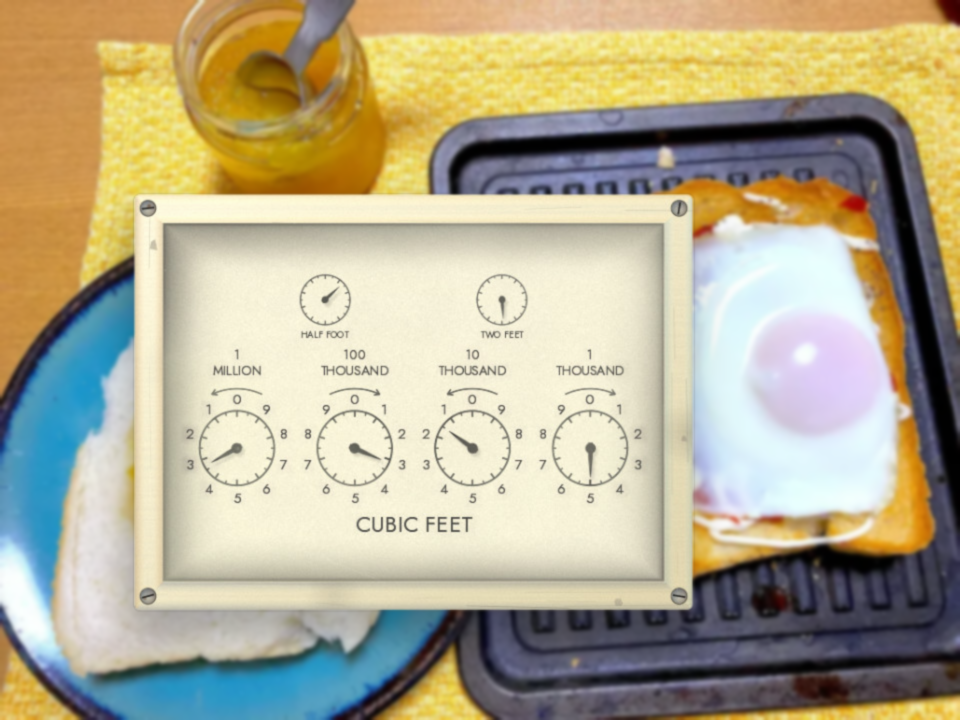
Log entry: **331500** ft³
